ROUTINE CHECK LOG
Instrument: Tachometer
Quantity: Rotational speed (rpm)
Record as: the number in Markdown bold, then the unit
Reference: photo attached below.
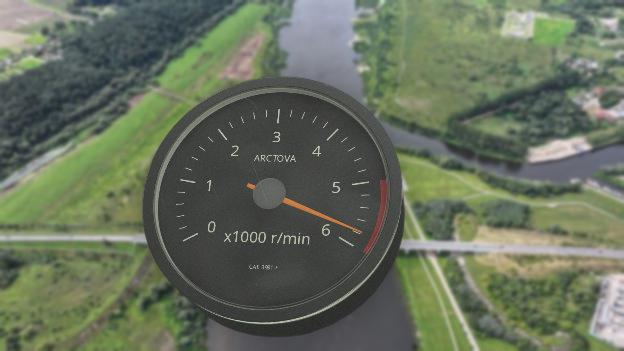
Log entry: **5800** rpm
